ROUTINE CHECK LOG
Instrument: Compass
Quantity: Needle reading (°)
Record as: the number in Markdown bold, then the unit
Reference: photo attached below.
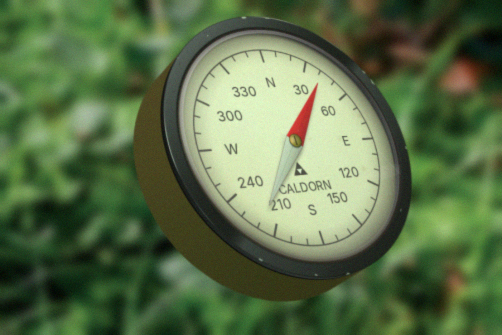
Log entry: **40** °
